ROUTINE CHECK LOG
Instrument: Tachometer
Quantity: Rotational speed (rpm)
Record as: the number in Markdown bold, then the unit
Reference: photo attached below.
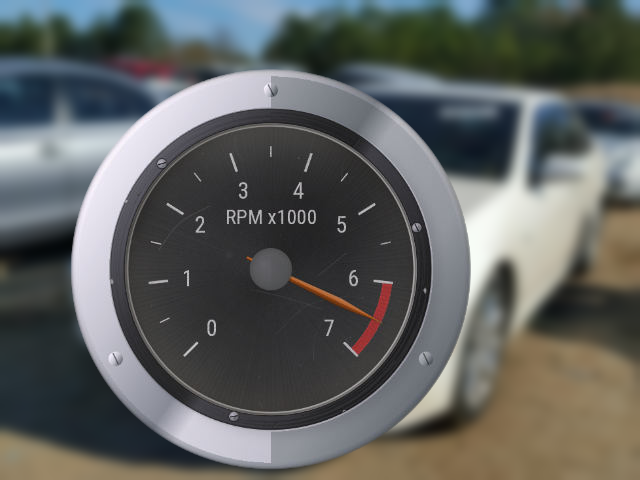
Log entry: **6500** rpm
